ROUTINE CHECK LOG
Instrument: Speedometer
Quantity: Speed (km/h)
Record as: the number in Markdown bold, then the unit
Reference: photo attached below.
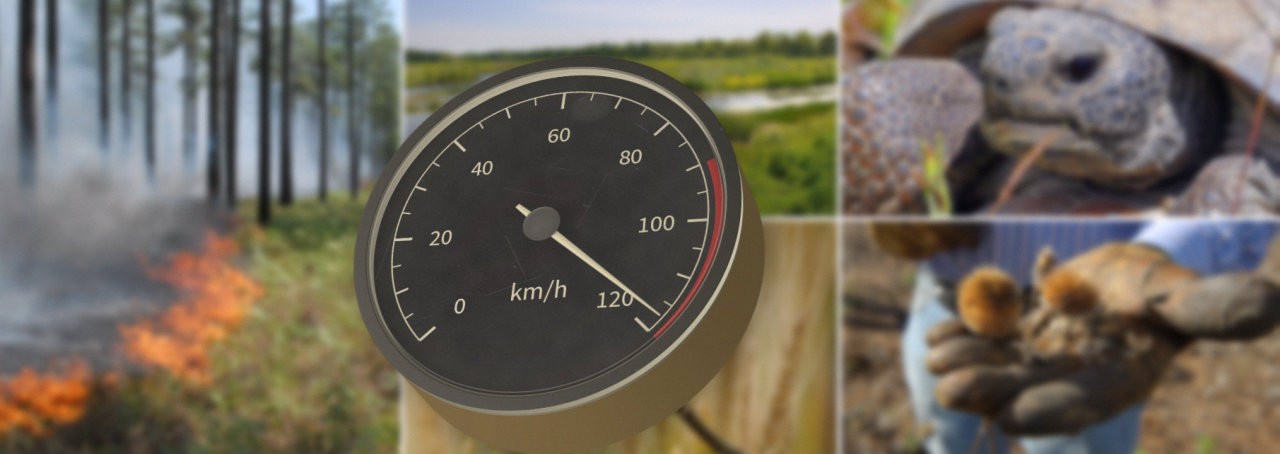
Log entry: **117.5** km/h
